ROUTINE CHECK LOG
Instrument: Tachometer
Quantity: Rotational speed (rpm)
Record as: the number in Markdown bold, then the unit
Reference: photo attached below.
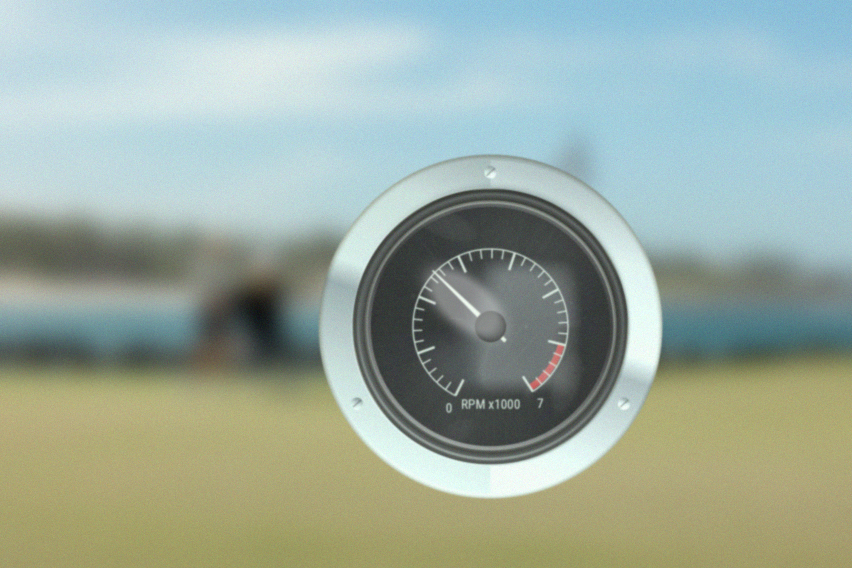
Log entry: **2500** rpm
